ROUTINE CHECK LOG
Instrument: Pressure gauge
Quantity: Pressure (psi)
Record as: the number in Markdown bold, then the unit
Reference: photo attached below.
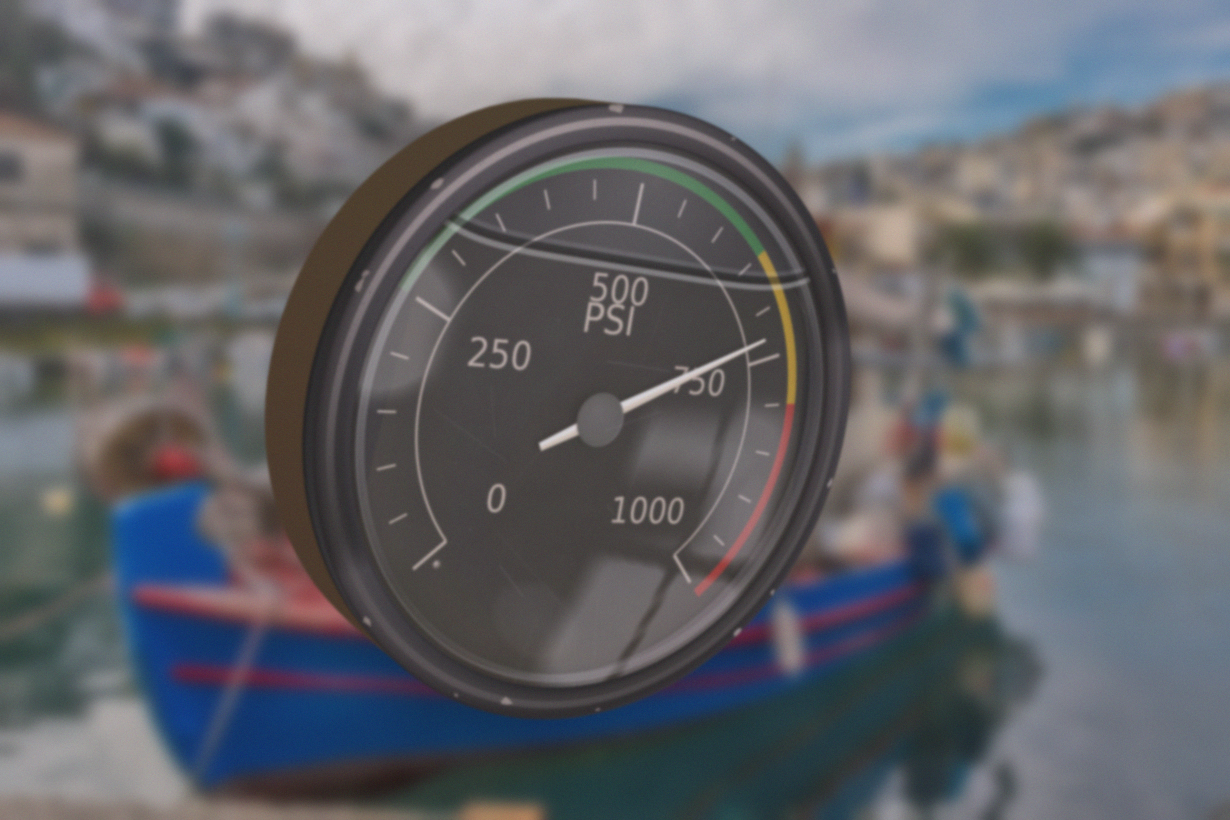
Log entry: **725** psi
